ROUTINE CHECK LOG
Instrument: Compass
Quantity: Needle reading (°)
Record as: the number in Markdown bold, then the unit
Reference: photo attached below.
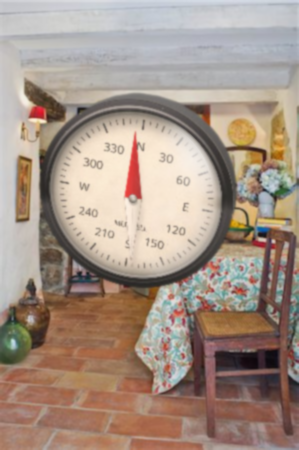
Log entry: **355** °
